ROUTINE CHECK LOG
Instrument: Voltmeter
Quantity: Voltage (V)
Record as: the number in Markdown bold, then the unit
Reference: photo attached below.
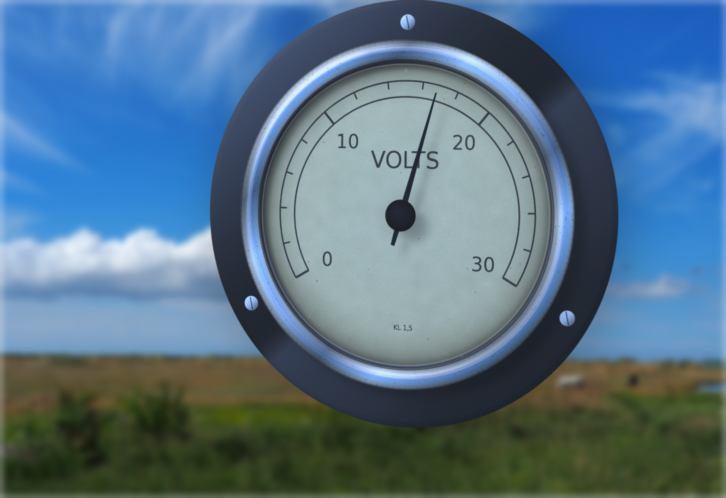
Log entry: **17** V
